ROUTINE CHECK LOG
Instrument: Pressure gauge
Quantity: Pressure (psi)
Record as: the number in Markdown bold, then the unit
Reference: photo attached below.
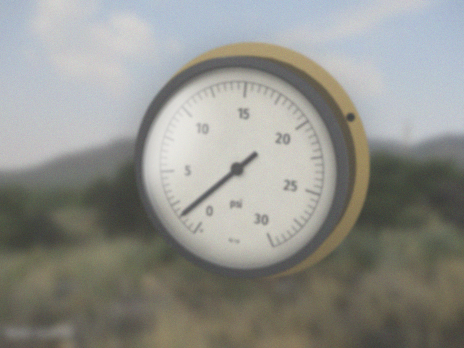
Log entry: **1.5** psi
